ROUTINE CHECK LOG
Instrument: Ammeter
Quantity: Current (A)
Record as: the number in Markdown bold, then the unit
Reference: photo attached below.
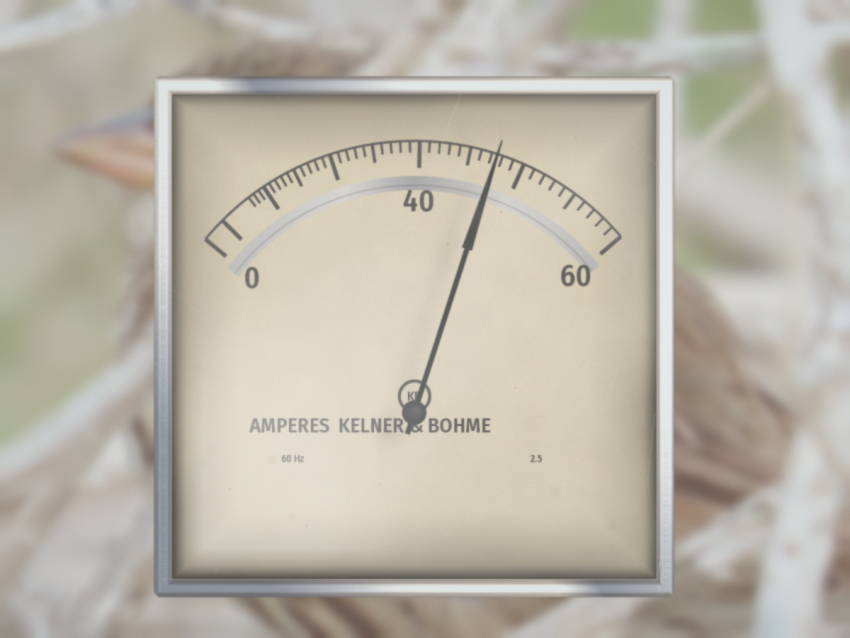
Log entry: **47.5** A
